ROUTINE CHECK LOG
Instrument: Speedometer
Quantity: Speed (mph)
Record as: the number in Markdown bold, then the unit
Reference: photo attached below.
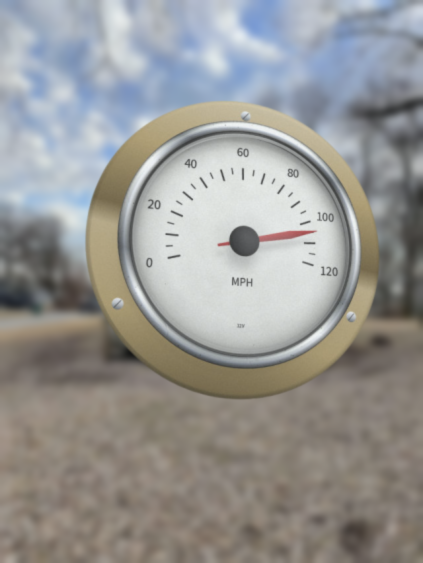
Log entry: **105** mph
